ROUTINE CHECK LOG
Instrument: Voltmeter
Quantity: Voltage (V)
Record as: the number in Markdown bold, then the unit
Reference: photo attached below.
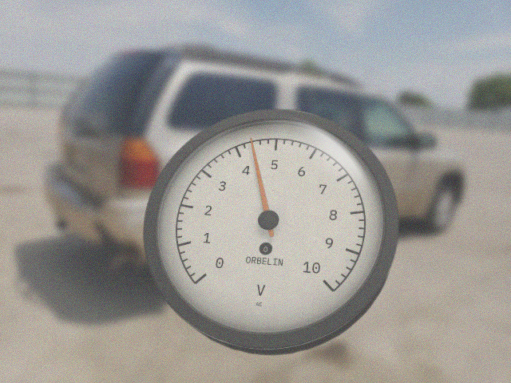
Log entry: **4.4** V
